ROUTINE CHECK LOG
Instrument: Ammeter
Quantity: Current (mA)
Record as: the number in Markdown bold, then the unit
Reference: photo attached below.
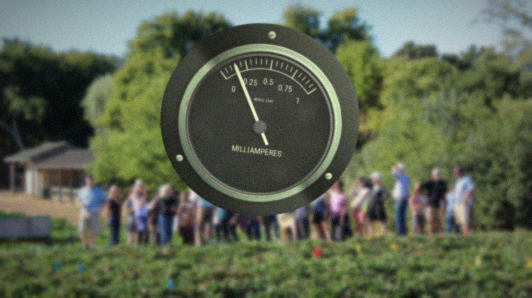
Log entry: **0.15** mA
